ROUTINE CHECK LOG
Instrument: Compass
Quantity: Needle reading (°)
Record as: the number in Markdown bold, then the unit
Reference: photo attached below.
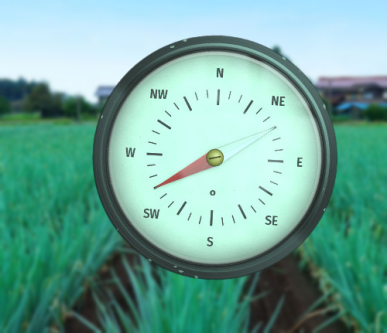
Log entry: **240** °
